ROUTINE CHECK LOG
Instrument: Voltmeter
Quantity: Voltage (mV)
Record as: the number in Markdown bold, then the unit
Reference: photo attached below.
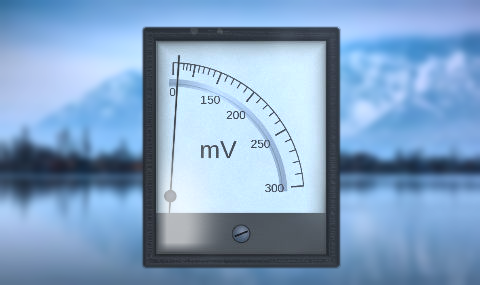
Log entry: **50** mV
